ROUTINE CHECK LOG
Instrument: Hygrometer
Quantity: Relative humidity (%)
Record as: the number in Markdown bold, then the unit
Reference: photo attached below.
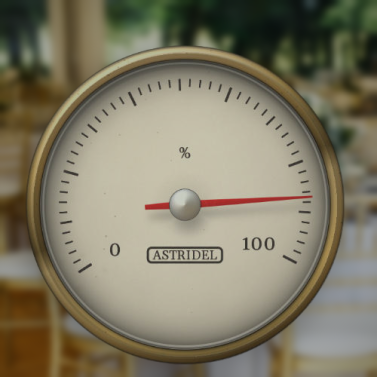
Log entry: **87** %
